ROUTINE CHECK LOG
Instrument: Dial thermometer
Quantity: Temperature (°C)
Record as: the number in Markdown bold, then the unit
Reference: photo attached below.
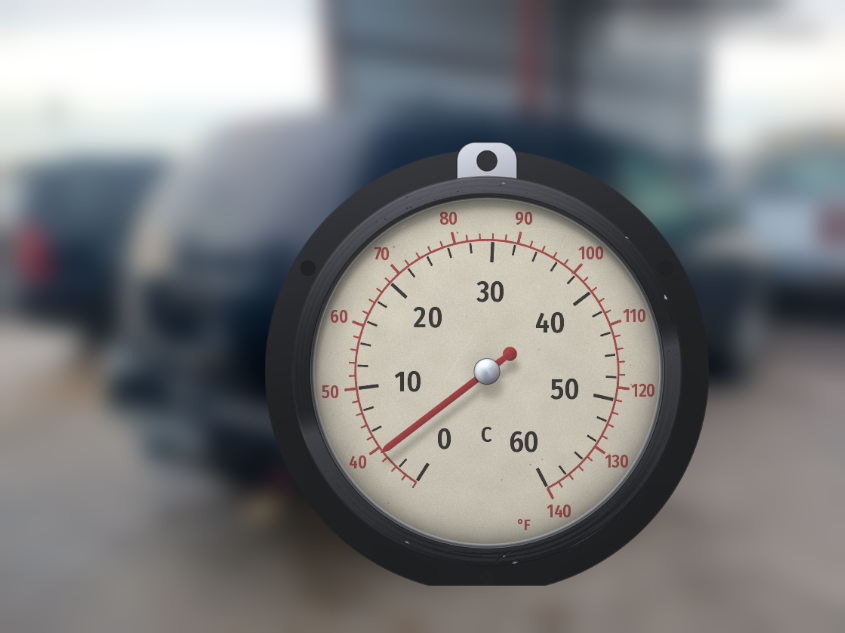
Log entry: **4** °C
